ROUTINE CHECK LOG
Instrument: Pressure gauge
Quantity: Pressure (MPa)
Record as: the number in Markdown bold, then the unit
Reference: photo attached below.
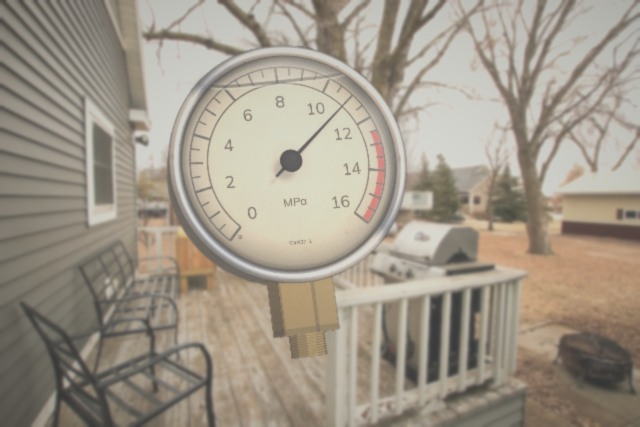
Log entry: **11** MPa
